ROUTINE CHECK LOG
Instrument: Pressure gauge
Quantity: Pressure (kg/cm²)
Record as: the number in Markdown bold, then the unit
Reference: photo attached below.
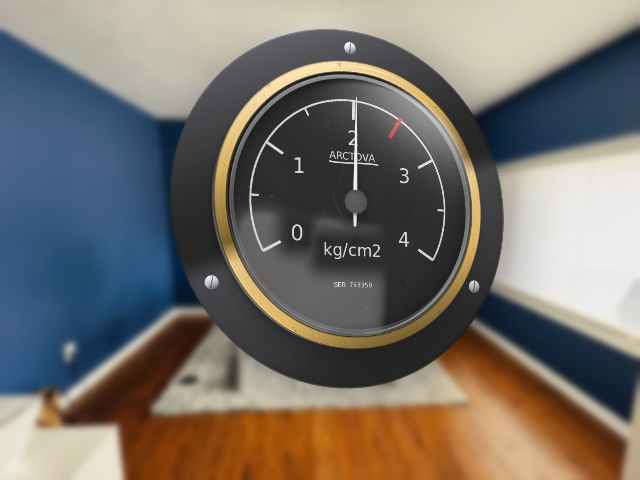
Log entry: **2** kg/cm²
